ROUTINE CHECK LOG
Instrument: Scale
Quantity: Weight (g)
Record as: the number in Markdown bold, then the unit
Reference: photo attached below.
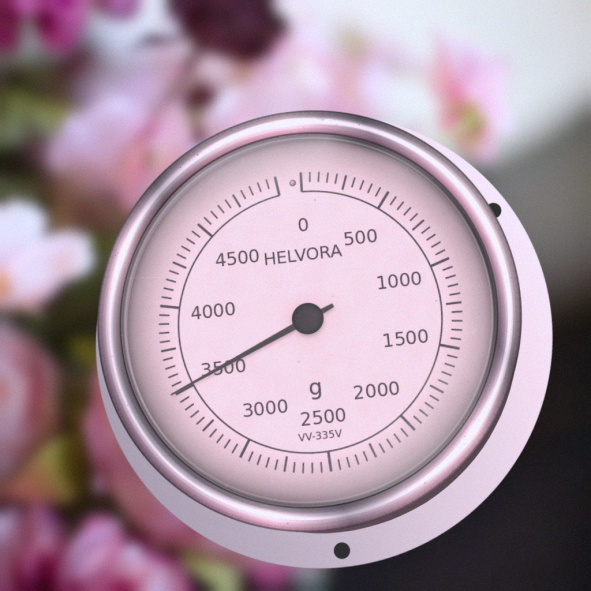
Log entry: **3500** g
